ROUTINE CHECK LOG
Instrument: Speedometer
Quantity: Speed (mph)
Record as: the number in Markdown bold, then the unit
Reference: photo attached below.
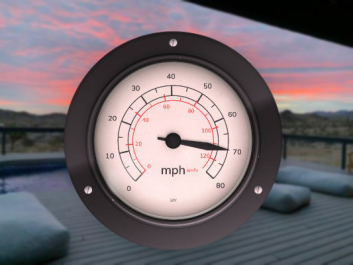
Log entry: **70** mph
